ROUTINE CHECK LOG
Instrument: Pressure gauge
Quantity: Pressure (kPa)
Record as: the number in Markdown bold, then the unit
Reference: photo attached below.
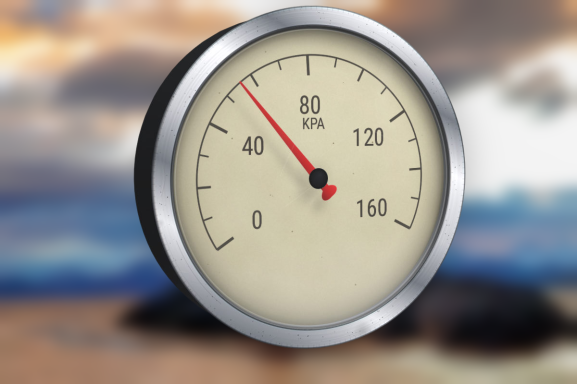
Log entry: **55** kPa
